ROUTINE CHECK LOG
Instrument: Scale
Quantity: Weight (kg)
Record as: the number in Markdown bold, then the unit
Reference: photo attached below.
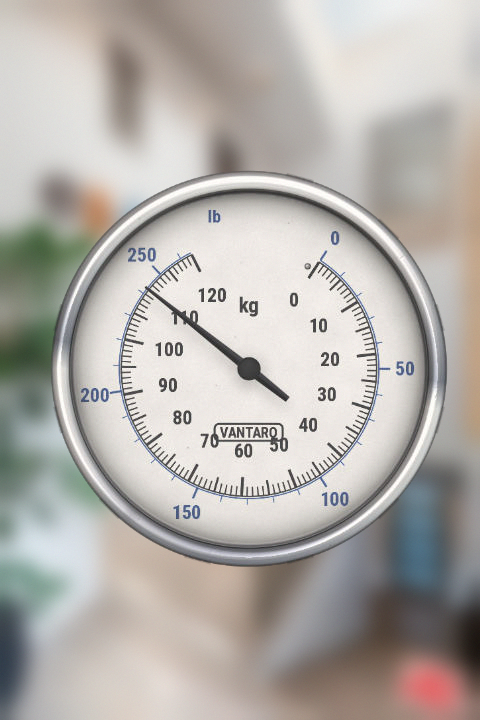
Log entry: **110** kg
